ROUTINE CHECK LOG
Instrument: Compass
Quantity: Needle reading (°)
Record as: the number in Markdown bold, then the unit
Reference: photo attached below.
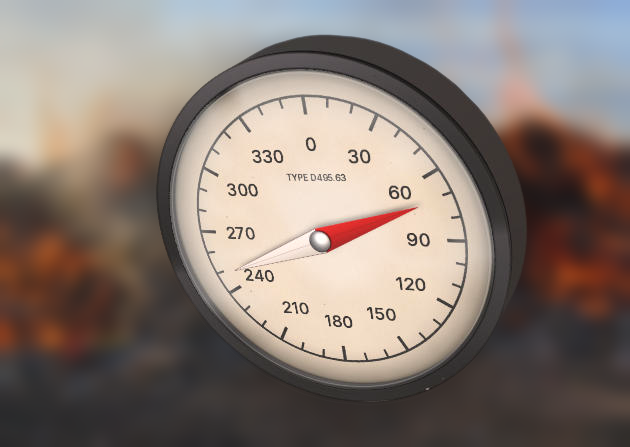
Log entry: **70** °
